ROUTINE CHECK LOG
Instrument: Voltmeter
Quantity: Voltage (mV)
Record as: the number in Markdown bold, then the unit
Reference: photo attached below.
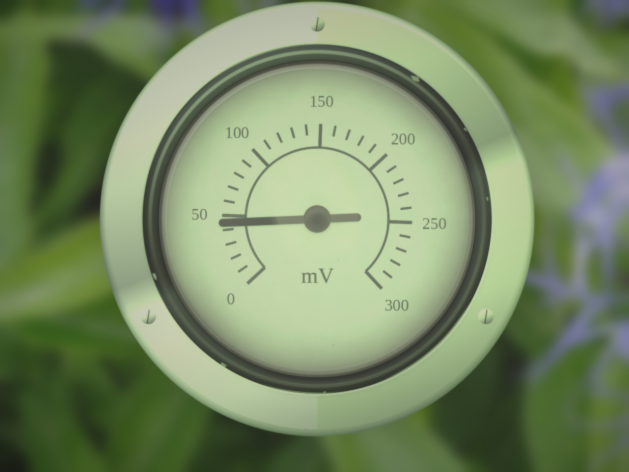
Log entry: **45** mV
